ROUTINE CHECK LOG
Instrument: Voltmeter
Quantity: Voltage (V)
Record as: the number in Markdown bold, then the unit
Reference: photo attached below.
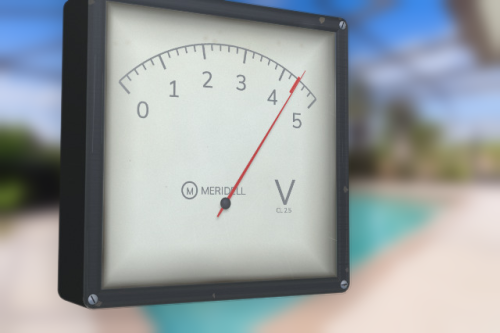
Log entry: **4.4** V
